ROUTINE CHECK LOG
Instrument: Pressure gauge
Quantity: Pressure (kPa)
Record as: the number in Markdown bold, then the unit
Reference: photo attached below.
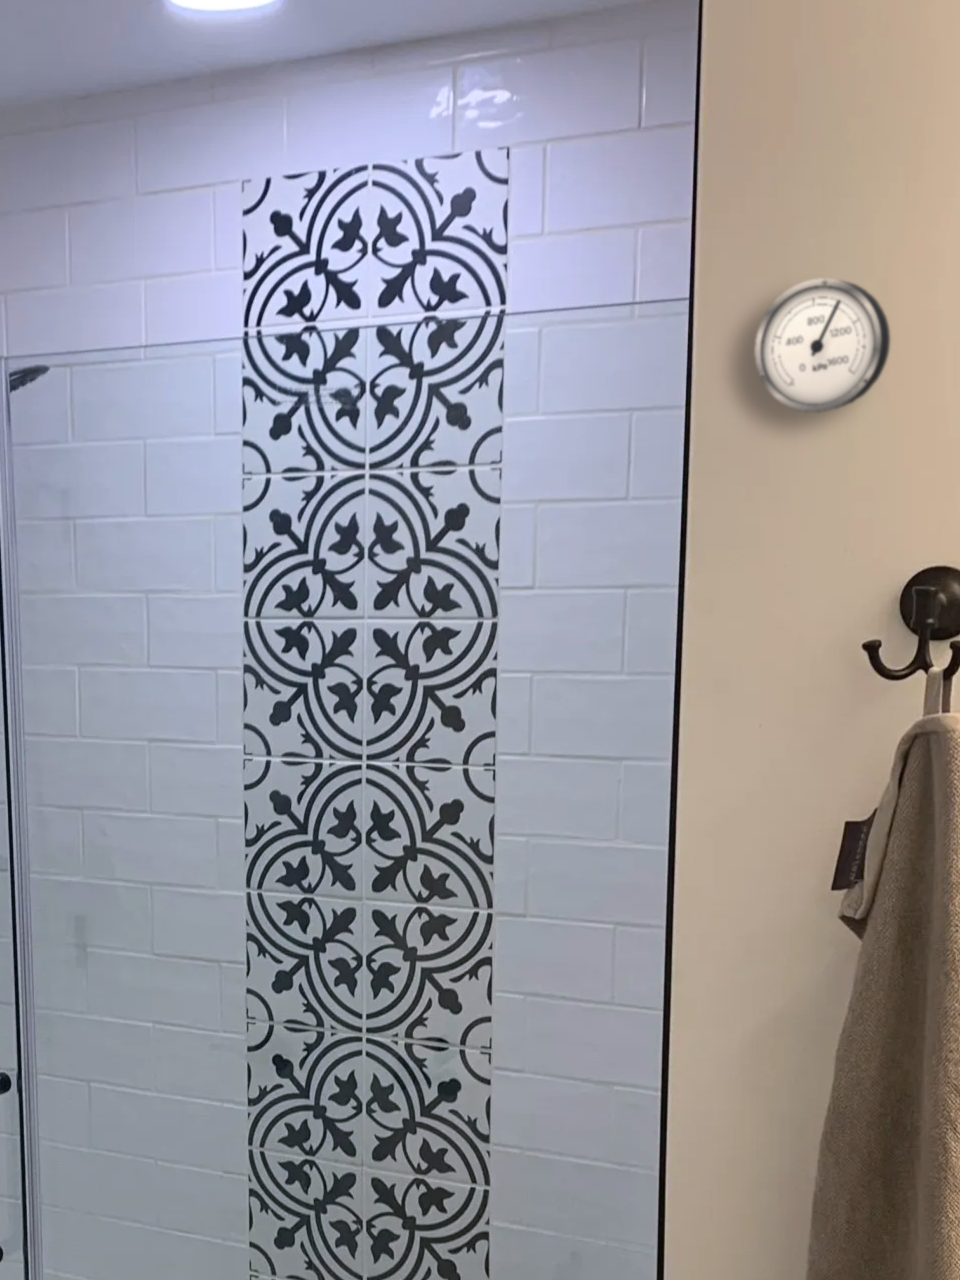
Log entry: **1000** kPa
